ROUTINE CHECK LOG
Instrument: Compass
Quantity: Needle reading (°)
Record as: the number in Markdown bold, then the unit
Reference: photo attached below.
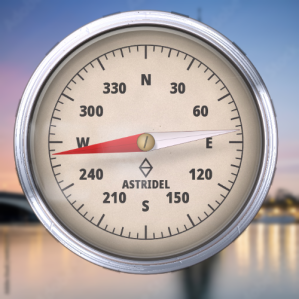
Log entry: **262.5** °
